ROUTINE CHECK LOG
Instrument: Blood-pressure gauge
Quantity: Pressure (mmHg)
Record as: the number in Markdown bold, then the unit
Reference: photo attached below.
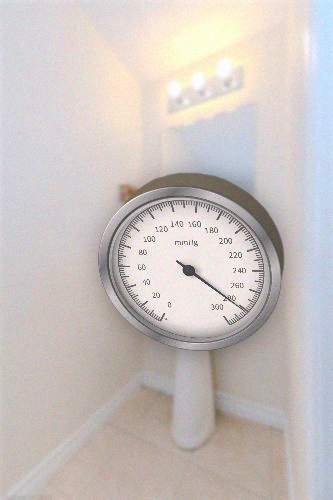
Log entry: **280** mmHg
